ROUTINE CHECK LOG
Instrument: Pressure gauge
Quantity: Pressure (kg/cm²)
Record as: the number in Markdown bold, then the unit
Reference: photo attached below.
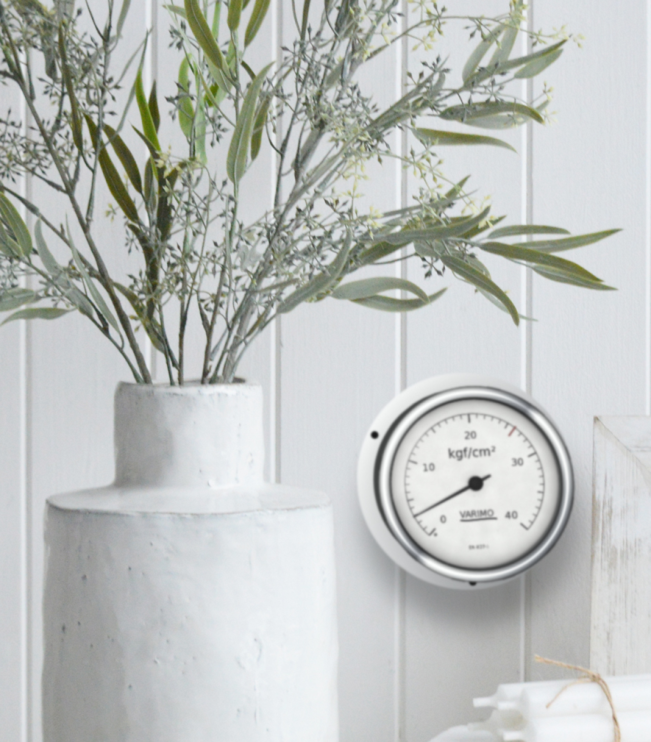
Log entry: **3** kg/cm²
